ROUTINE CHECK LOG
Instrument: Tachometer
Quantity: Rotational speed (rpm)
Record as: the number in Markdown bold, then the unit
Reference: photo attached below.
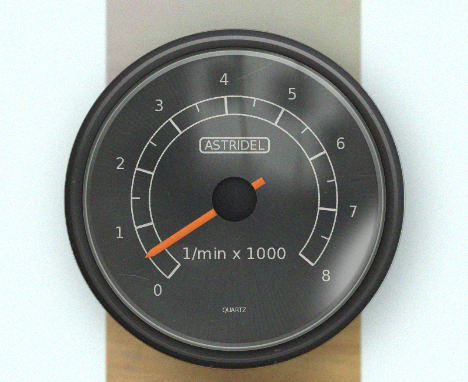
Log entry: **500** rpm
